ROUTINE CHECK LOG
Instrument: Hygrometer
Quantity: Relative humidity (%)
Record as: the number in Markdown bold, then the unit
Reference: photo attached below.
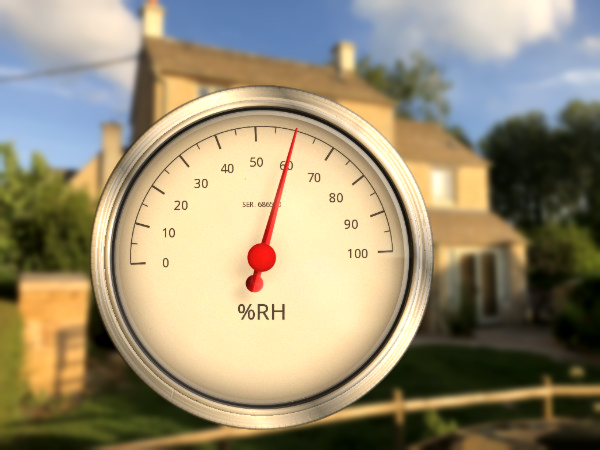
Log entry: **60** %
